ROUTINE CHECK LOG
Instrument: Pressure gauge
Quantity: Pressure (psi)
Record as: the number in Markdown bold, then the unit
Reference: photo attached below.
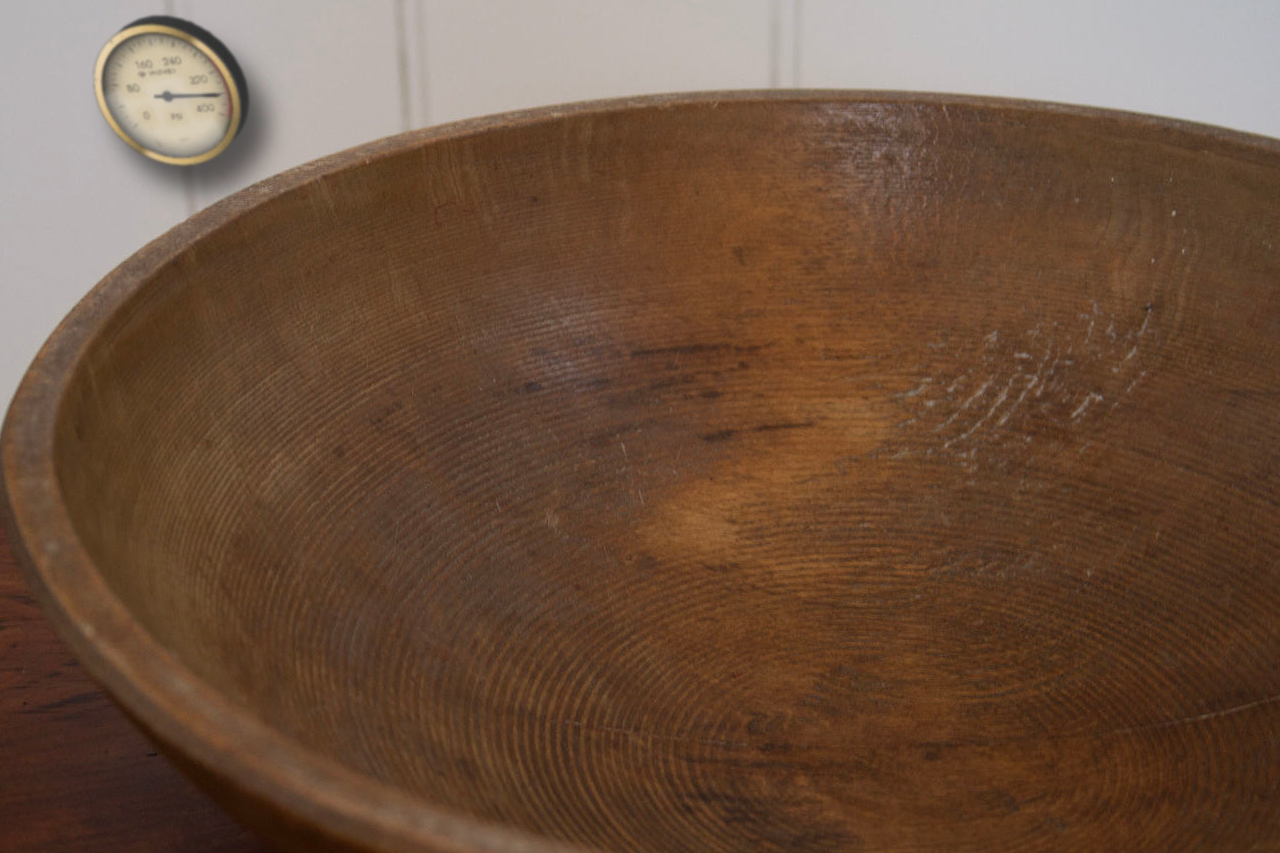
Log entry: **360** psi
